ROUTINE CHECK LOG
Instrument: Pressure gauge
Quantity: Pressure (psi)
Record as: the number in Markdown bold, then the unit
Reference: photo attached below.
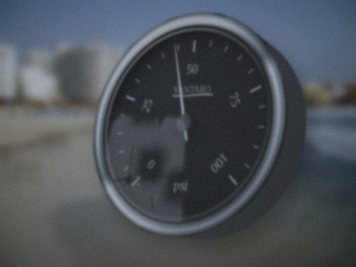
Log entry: **45** psi
